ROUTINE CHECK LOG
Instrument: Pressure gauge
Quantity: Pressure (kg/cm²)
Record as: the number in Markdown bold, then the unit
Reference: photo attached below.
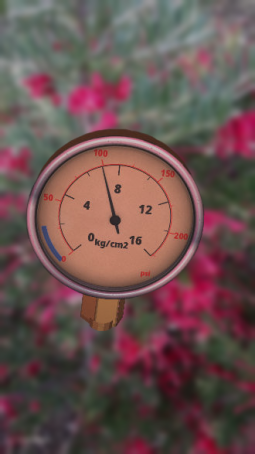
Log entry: **7** kg/cm²
